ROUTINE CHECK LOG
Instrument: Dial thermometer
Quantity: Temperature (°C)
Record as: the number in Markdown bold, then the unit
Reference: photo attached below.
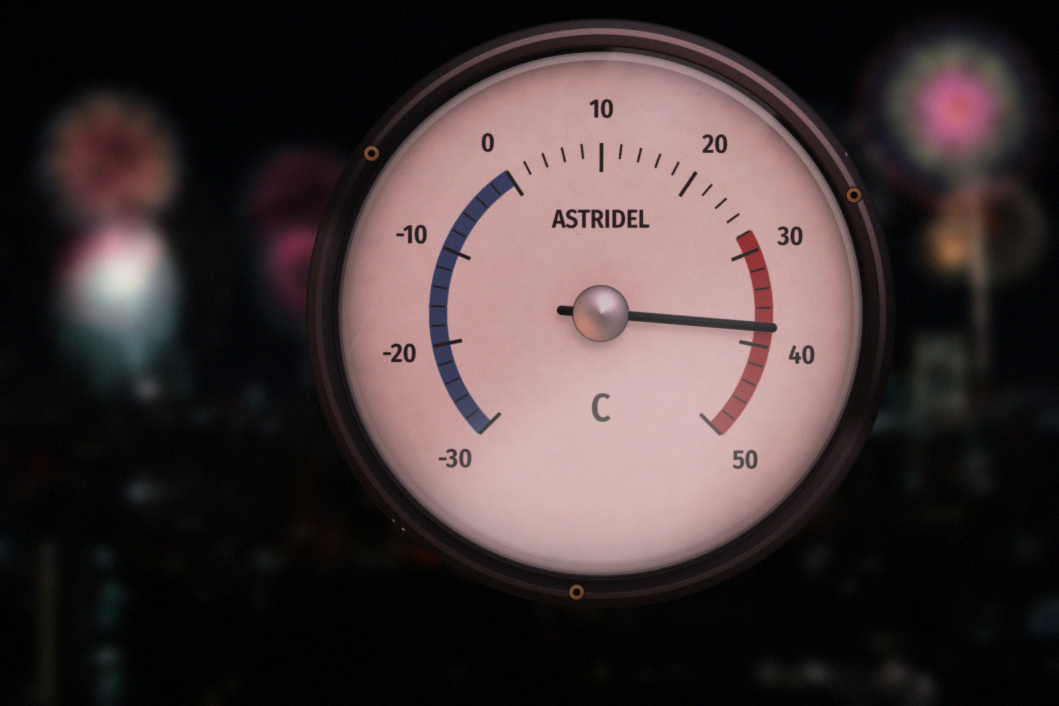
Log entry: **38** °C
